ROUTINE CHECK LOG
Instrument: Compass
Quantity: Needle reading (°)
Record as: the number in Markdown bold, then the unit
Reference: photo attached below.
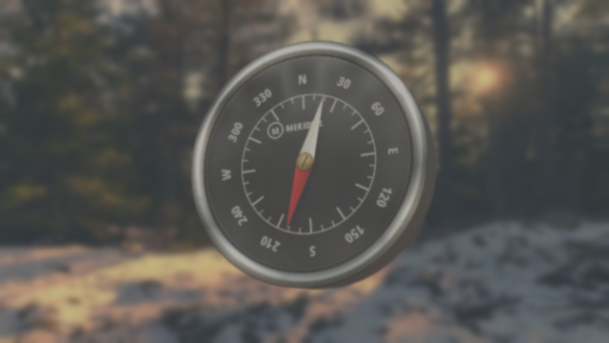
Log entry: **200** °
